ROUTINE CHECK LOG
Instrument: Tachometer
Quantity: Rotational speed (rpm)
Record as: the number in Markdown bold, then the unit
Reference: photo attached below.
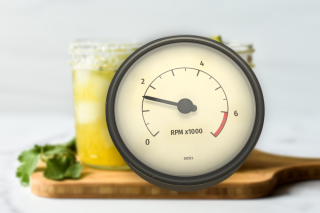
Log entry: **1500** rpm
